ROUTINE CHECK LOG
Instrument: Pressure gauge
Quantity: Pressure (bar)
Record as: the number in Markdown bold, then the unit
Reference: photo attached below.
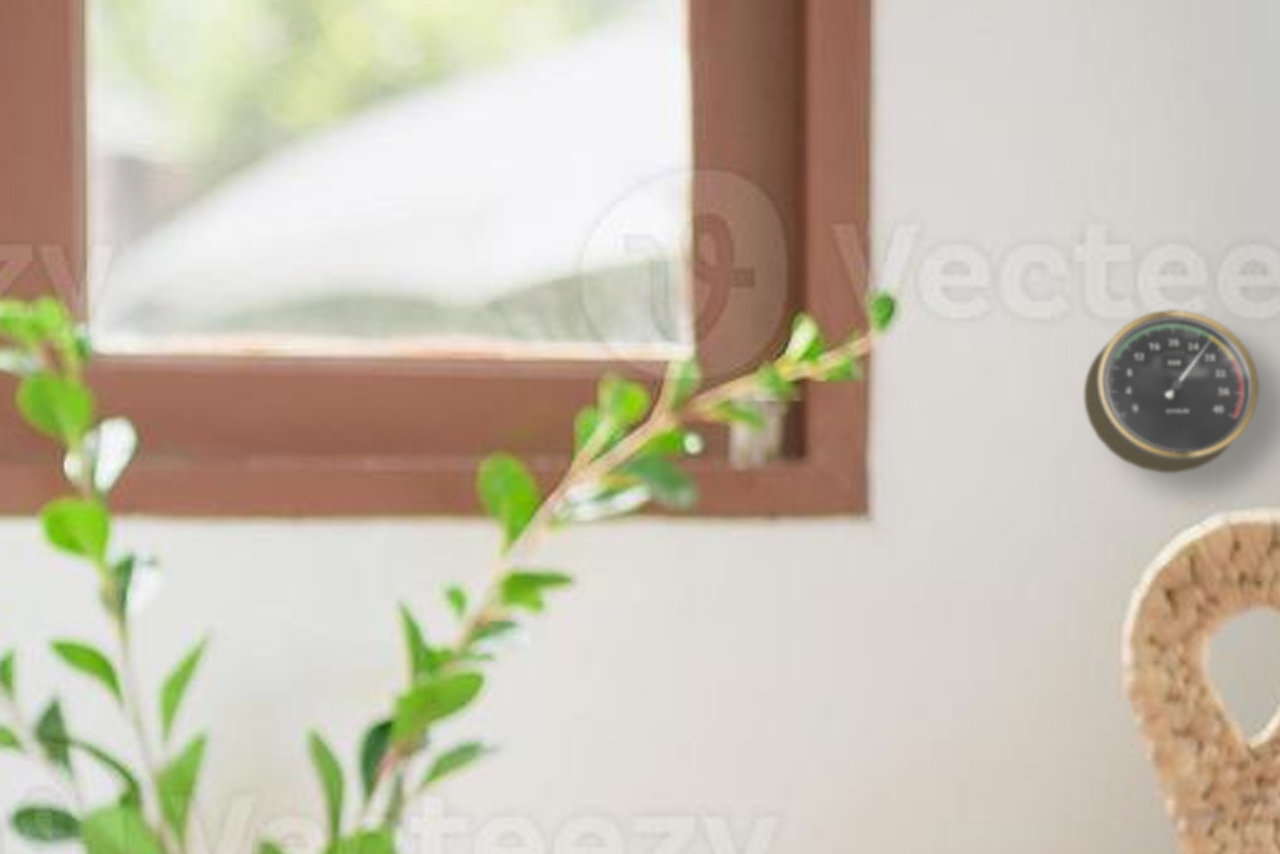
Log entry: **26** bar
